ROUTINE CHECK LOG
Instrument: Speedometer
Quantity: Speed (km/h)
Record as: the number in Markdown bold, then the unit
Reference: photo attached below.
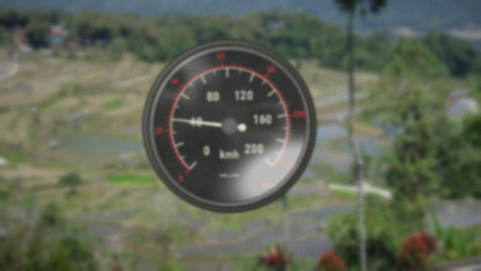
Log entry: **40** km/h
